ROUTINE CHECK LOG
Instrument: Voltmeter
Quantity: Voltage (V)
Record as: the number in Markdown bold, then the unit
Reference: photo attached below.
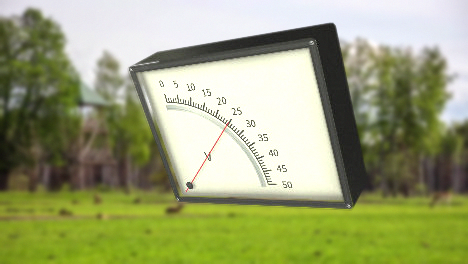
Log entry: **25** V
